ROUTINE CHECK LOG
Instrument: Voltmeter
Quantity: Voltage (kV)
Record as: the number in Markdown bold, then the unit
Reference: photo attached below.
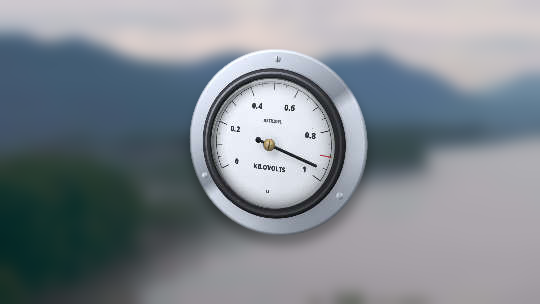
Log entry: **0.95** kV
